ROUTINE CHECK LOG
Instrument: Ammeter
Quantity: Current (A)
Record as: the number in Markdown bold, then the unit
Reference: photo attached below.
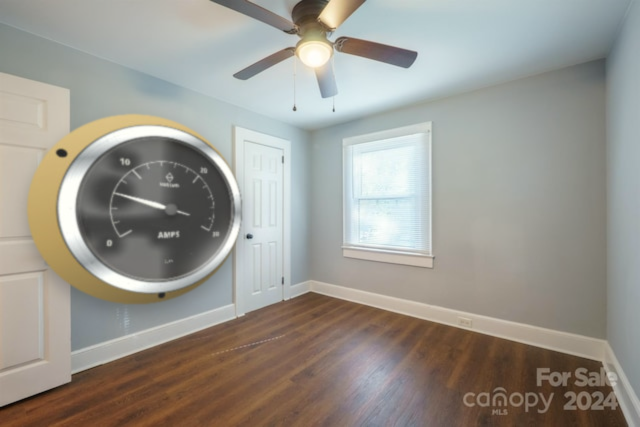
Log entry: **6** A
